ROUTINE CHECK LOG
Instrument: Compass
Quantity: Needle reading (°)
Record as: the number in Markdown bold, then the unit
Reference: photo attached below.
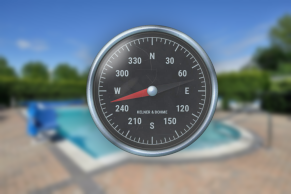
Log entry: **255** °
